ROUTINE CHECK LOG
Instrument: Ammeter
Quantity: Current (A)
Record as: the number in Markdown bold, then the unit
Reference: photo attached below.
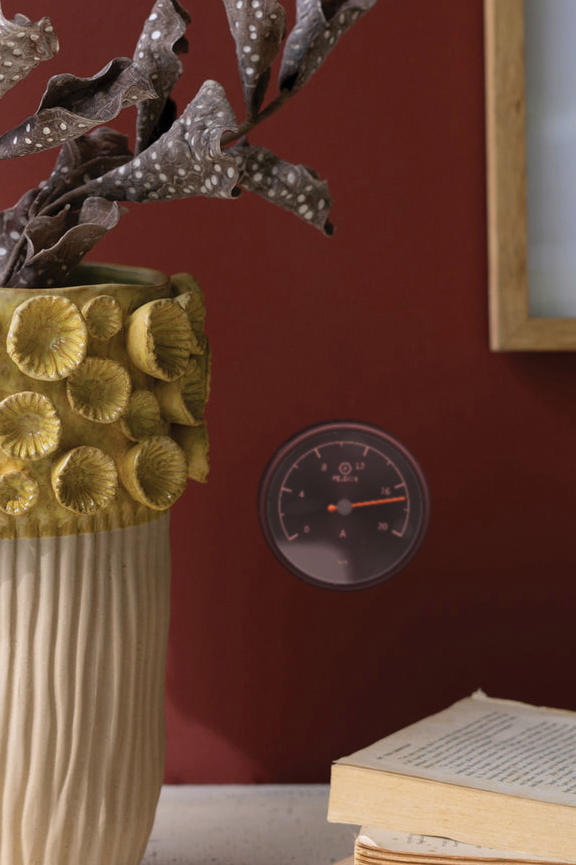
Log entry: **17** A
